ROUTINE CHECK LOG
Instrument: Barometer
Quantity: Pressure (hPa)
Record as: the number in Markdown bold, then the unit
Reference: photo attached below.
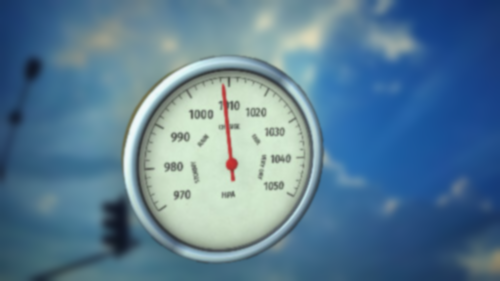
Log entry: **1008** hPa
